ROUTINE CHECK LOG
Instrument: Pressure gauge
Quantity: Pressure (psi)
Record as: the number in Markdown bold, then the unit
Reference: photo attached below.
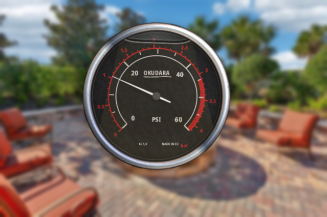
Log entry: **15** psi
